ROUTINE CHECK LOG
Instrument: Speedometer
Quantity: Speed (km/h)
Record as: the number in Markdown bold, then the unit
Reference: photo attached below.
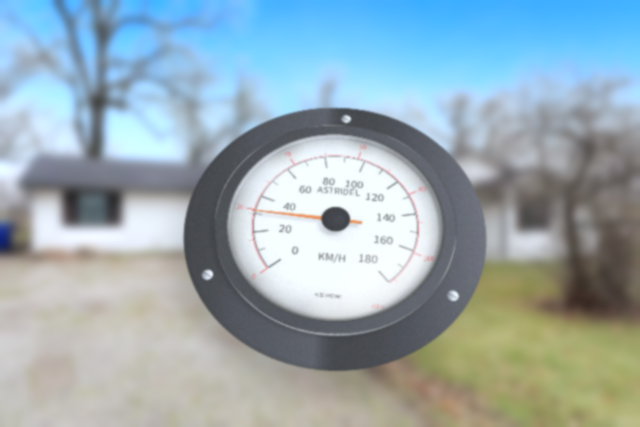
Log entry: **30** km/h
